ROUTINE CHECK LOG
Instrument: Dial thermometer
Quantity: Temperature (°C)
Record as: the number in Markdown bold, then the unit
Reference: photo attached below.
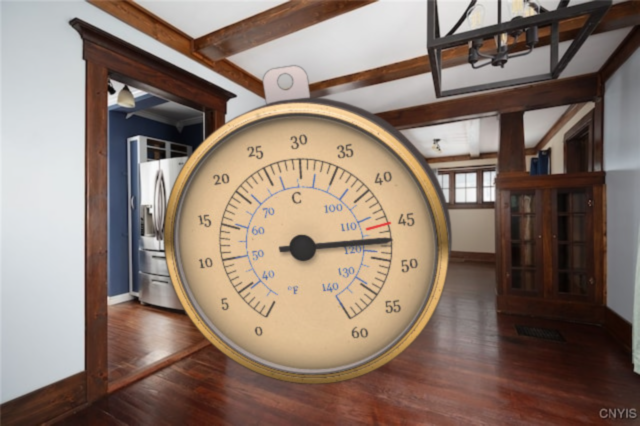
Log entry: **47** °C
